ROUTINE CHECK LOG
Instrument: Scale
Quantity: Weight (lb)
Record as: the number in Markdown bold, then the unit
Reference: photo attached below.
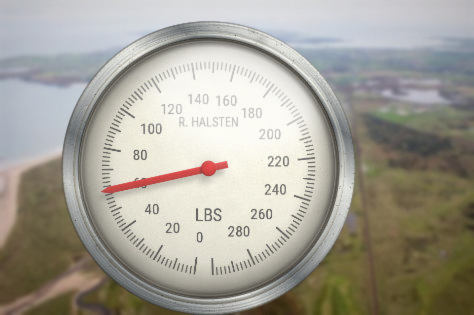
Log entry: **60** lb
